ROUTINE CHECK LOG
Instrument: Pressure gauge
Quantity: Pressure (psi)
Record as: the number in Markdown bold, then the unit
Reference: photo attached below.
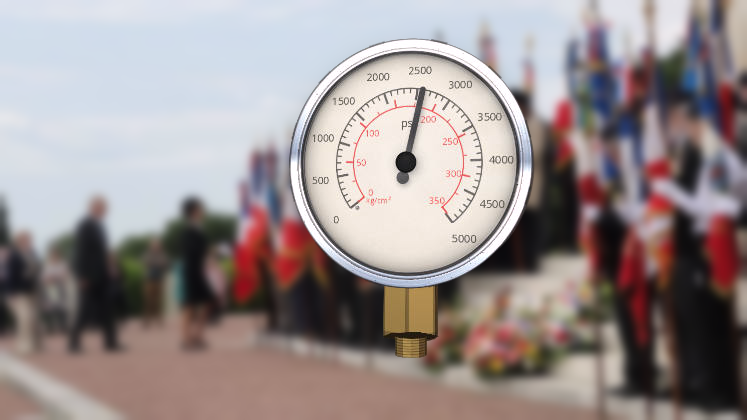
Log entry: **2600** psi
